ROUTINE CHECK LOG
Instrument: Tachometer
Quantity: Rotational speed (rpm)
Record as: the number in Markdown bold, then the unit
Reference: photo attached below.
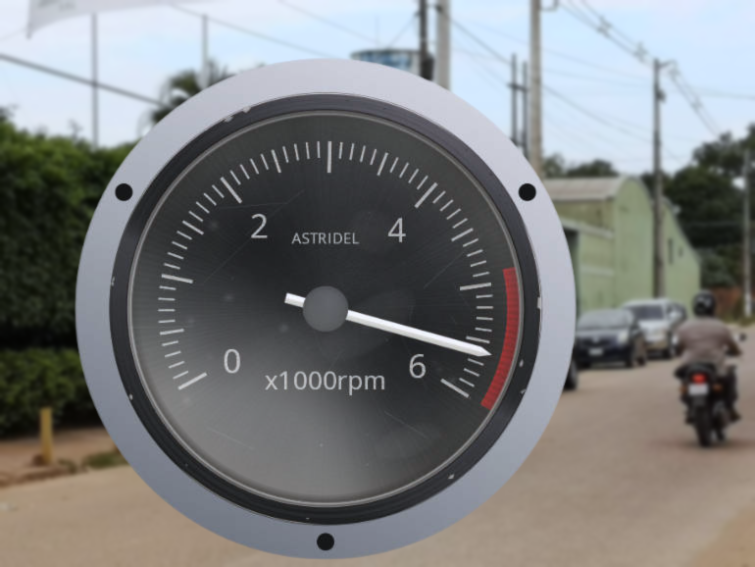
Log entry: **5600** rpm
